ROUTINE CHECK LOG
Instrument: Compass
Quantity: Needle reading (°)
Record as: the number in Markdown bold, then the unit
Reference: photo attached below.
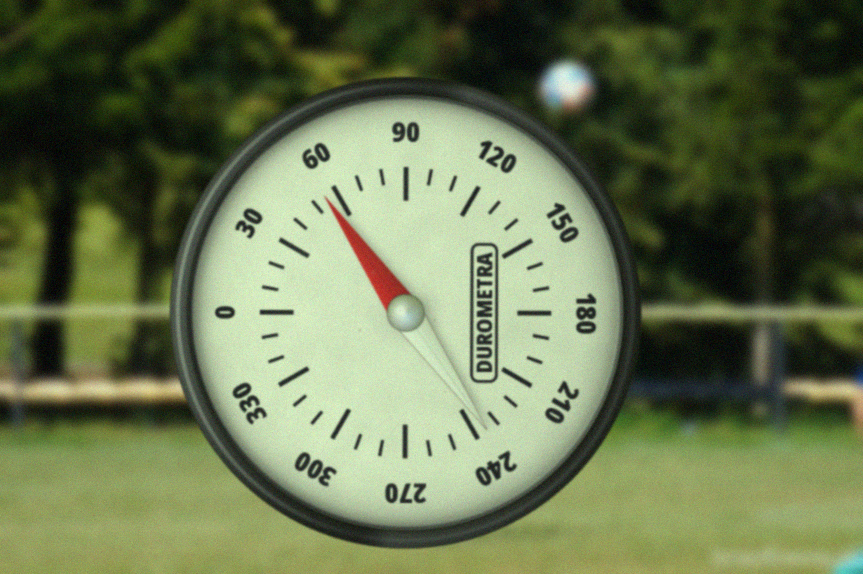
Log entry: **55** °
